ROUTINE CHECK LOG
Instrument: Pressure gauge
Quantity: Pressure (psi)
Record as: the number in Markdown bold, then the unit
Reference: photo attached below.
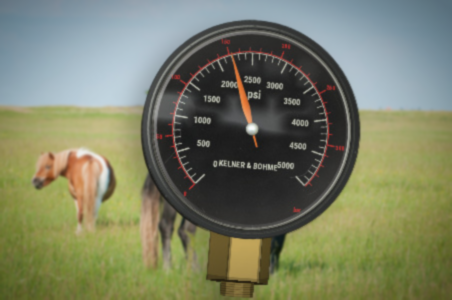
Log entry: **2200** psi
